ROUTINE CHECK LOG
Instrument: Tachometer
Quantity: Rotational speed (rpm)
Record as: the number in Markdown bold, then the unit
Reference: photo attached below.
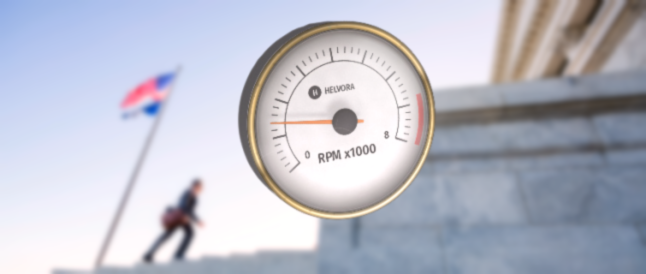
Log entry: **1400** rpm
